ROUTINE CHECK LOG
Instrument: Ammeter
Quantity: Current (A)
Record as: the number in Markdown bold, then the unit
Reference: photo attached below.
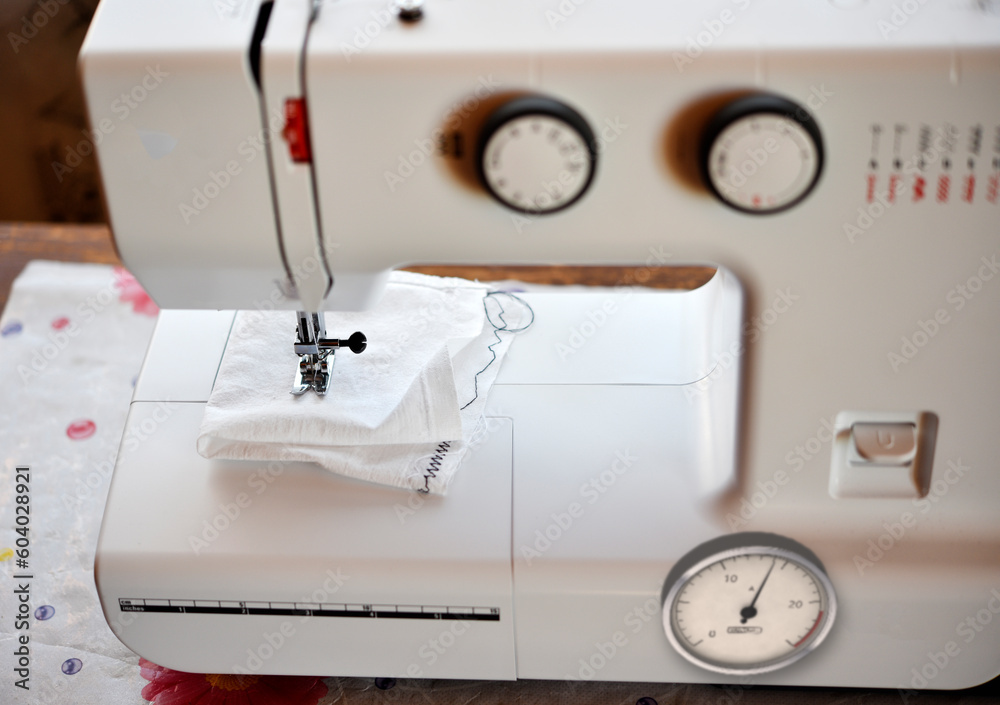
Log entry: **14** A
